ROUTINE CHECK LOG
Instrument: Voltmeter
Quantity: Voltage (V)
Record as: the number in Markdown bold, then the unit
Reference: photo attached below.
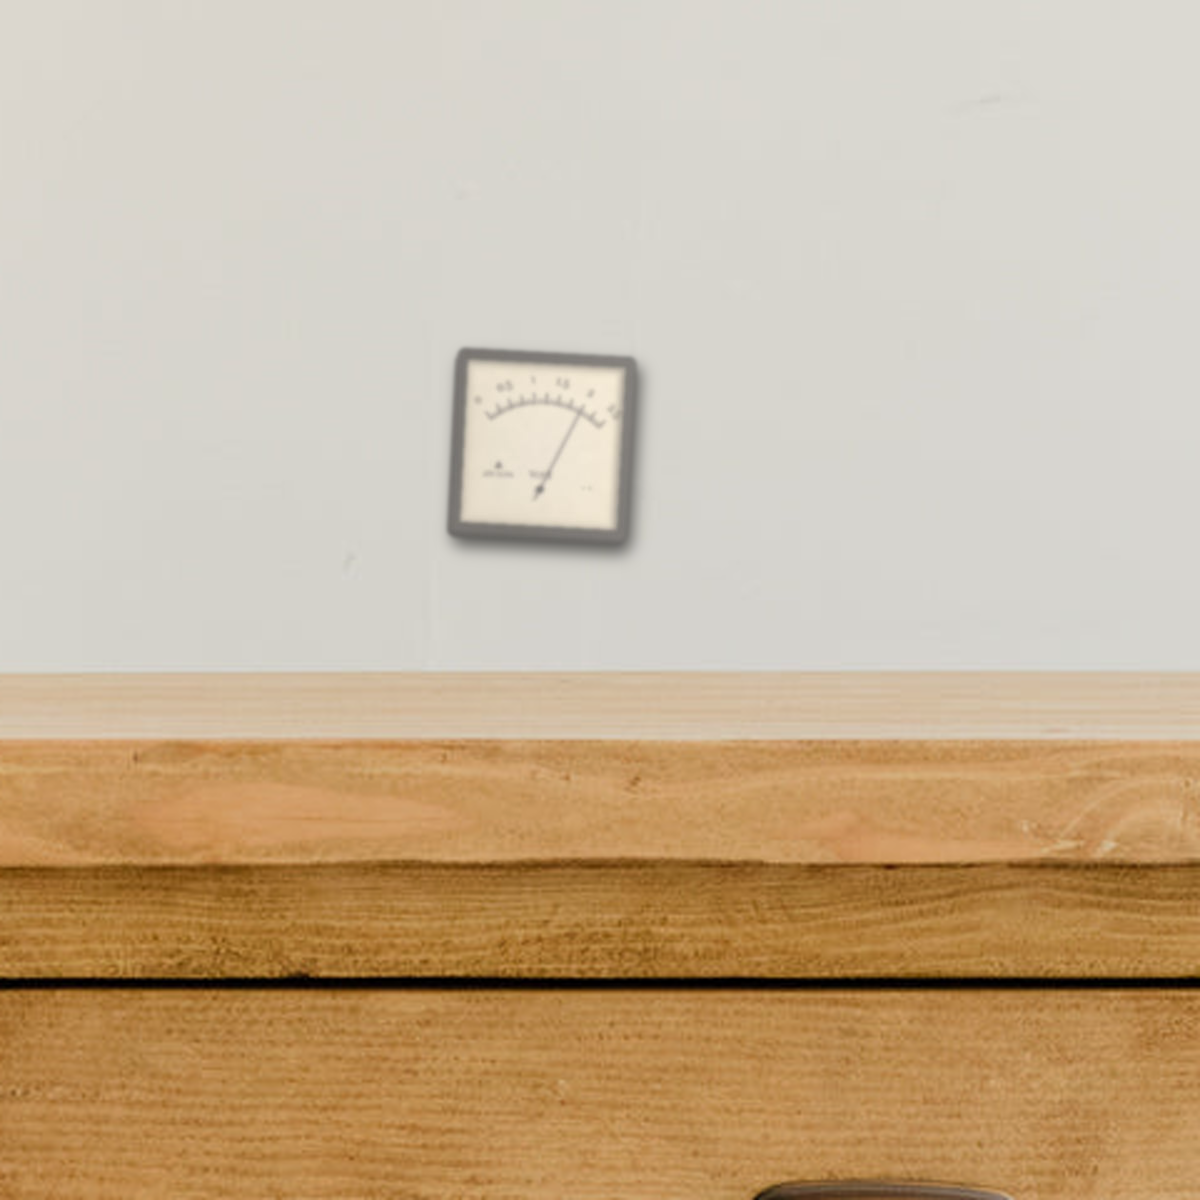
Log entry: **2** V
